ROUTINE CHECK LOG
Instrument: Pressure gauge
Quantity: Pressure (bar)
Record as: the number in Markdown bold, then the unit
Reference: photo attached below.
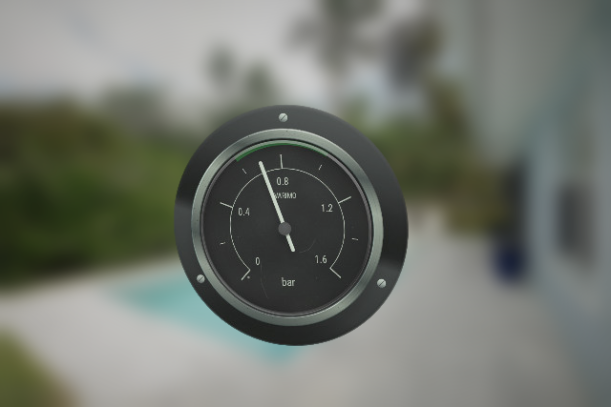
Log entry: **0.7** bar
